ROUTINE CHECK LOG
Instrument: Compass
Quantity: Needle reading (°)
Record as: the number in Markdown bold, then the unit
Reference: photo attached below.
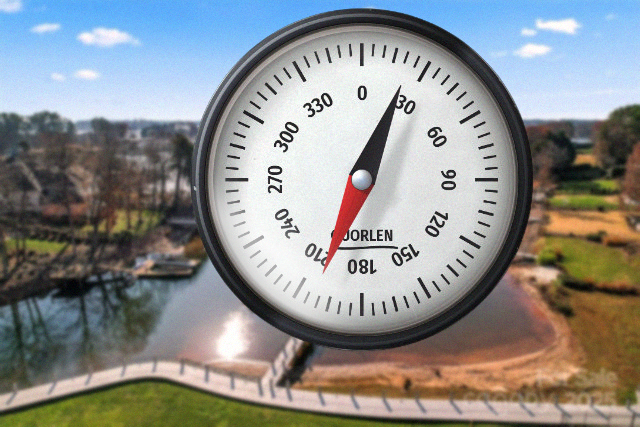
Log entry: **202.5** °
